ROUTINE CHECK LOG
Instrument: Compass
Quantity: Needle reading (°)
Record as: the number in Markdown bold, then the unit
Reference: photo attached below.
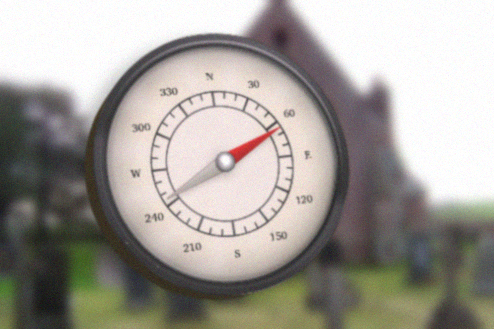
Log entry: **65** °
